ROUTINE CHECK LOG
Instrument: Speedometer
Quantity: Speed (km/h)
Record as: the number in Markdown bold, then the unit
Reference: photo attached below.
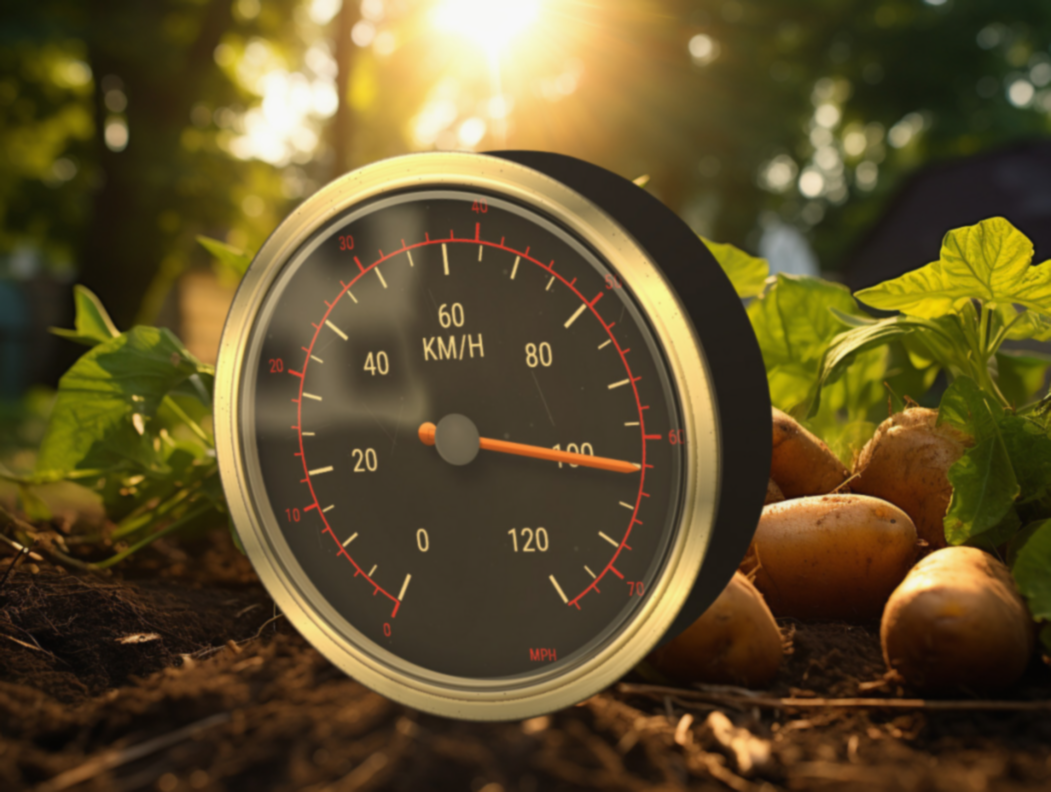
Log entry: **100** km/h
